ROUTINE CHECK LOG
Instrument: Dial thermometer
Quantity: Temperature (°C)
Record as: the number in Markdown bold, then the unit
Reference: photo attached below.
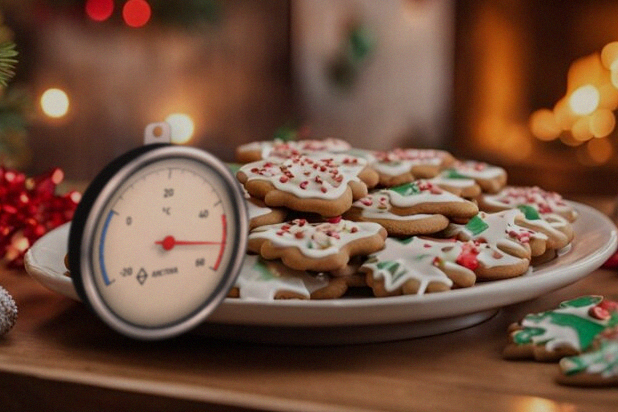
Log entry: **52** °C
